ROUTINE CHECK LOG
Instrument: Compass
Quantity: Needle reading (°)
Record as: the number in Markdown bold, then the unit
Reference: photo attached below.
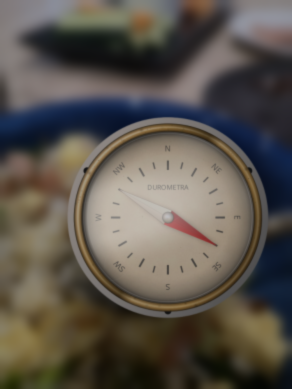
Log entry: **120** °
